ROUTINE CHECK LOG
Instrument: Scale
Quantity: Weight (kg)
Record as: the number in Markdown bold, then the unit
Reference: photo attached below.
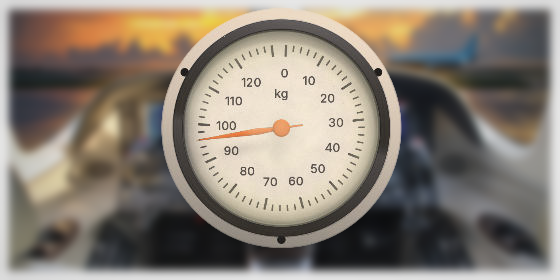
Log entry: **96** kg
